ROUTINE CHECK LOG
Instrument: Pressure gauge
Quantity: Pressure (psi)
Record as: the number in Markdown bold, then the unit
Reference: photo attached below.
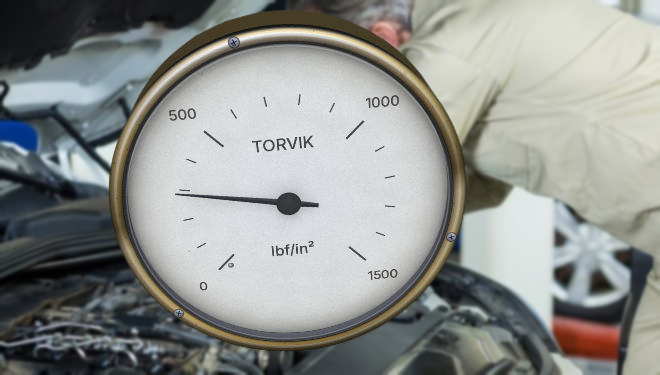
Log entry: **300** psi
